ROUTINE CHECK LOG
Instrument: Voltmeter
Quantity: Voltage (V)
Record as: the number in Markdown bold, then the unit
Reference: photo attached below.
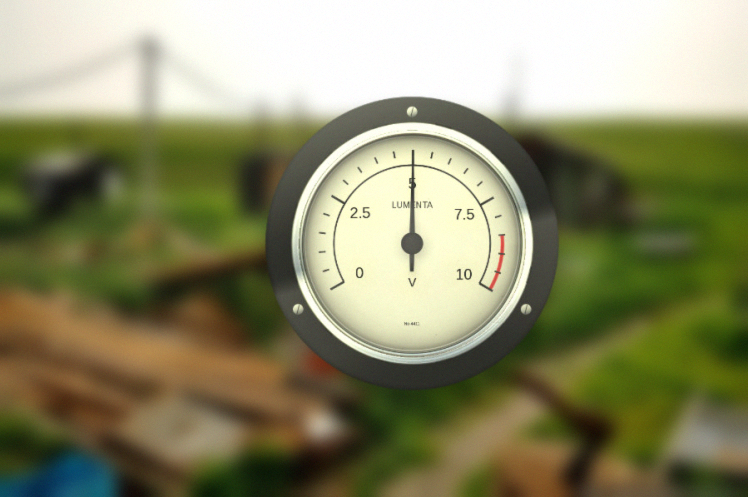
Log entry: **5** V
